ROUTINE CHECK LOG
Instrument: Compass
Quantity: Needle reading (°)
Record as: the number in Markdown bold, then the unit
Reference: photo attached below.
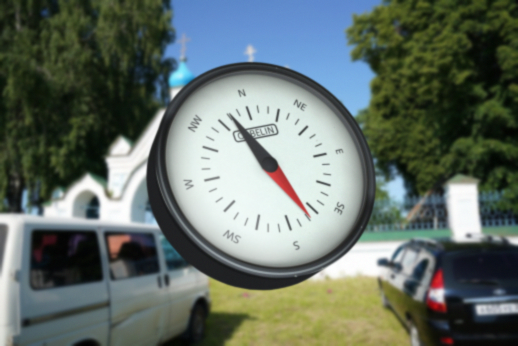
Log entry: **160** °
